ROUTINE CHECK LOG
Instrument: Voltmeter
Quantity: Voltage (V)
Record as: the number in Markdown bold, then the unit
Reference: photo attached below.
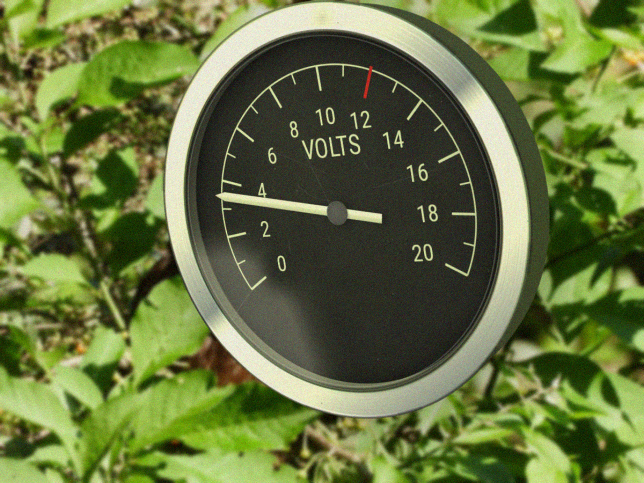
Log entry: **3.5** V
